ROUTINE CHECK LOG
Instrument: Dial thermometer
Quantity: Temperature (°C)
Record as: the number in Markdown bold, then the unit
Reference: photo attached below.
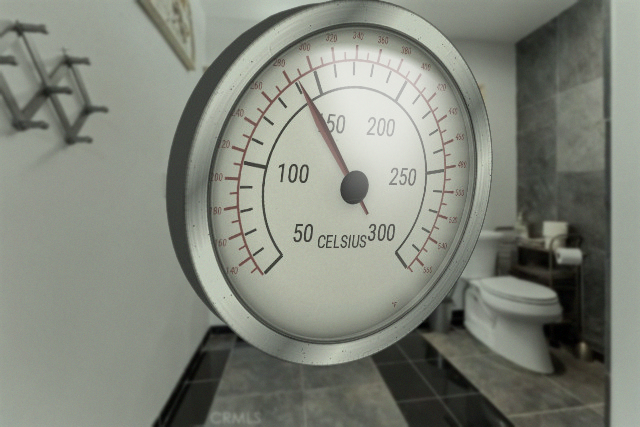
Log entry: **140** °C
